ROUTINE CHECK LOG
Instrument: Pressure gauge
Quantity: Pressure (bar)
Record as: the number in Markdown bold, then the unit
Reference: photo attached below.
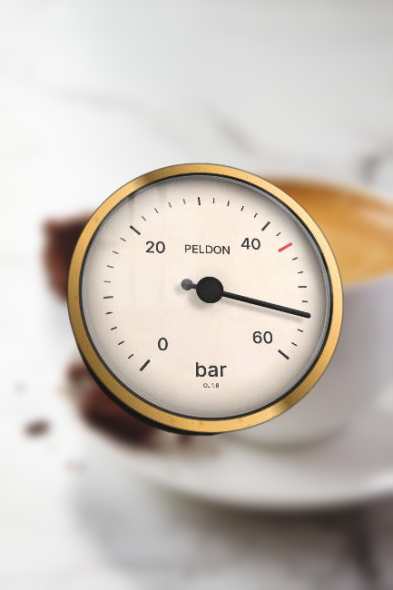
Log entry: **54** bar
